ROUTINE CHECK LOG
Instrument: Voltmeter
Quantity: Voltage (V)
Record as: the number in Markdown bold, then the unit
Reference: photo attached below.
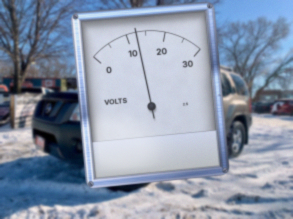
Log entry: **12.5** V
